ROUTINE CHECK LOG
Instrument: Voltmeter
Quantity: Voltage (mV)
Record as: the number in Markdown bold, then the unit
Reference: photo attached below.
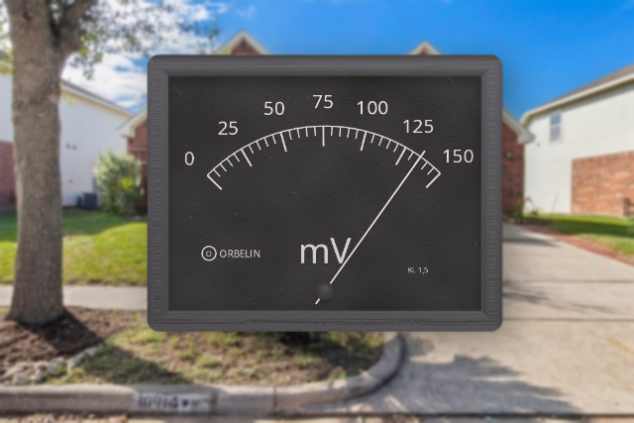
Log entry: **135** mV
